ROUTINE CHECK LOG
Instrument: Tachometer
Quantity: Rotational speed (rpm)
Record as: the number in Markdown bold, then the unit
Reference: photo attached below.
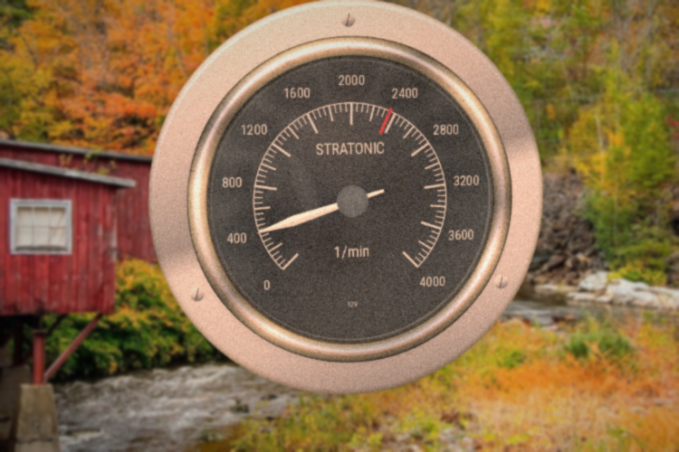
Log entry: **400** rpm
